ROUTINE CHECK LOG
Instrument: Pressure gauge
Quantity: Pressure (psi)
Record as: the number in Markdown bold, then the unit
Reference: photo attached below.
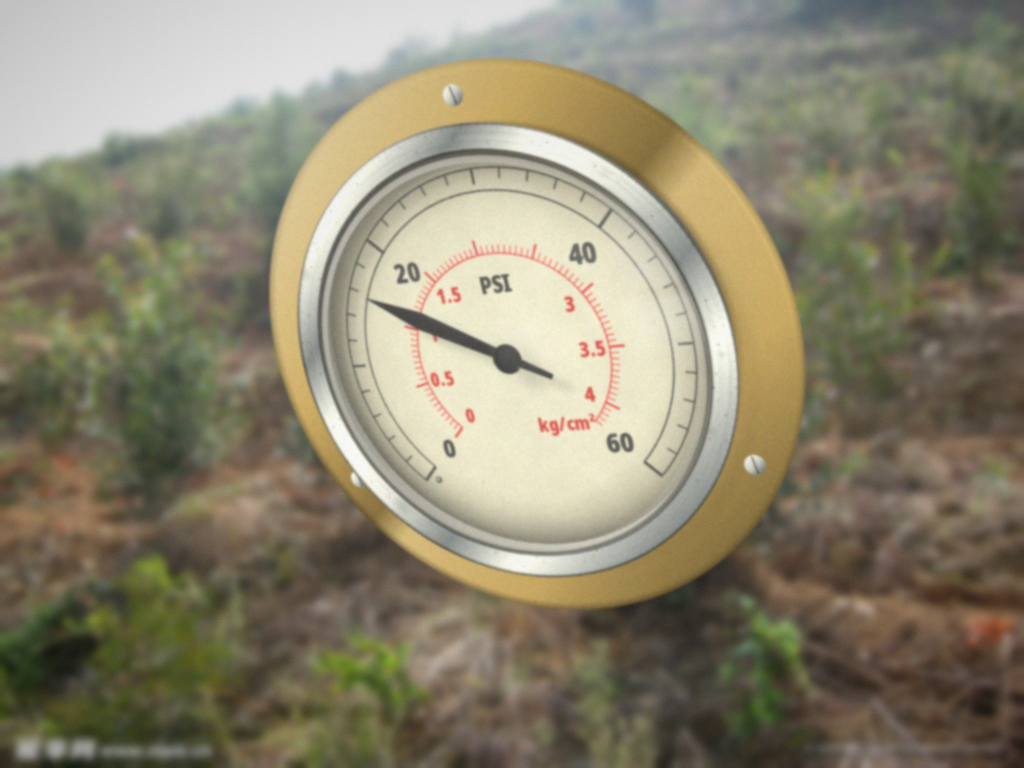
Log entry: **16** psi
